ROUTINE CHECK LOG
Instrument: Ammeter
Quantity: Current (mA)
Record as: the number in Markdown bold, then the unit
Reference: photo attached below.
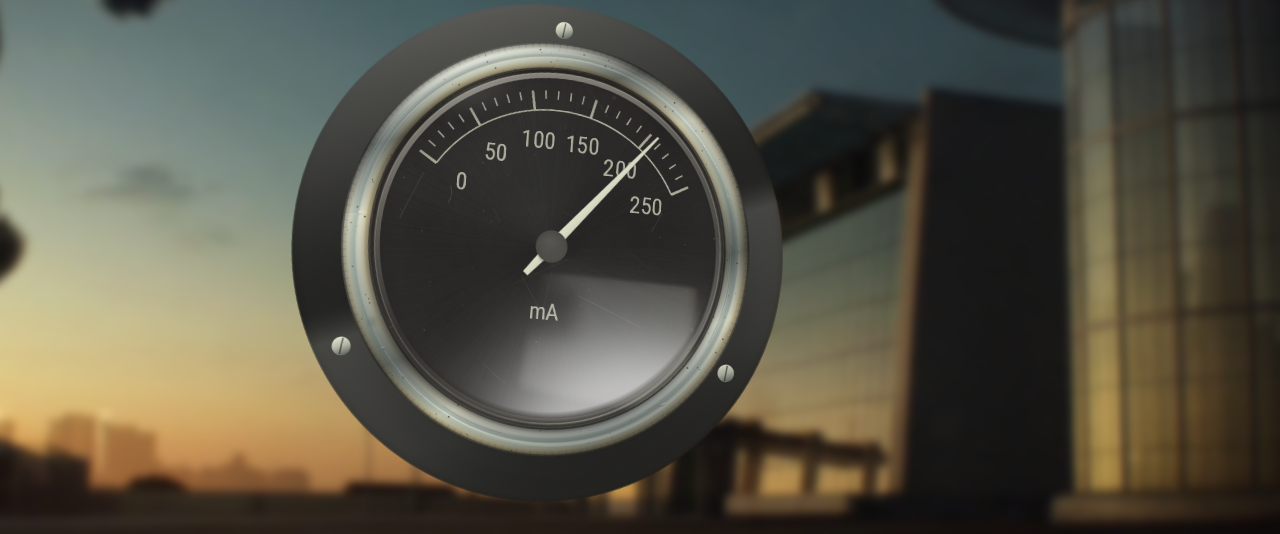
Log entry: **205** mA
